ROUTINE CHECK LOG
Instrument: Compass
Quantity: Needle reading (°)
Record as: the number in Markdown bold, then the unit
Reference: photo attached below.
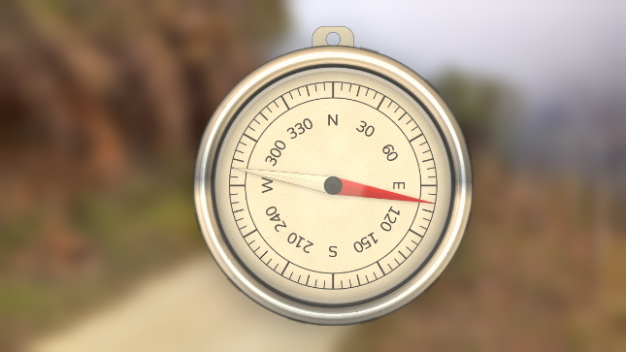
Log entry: **100** °
